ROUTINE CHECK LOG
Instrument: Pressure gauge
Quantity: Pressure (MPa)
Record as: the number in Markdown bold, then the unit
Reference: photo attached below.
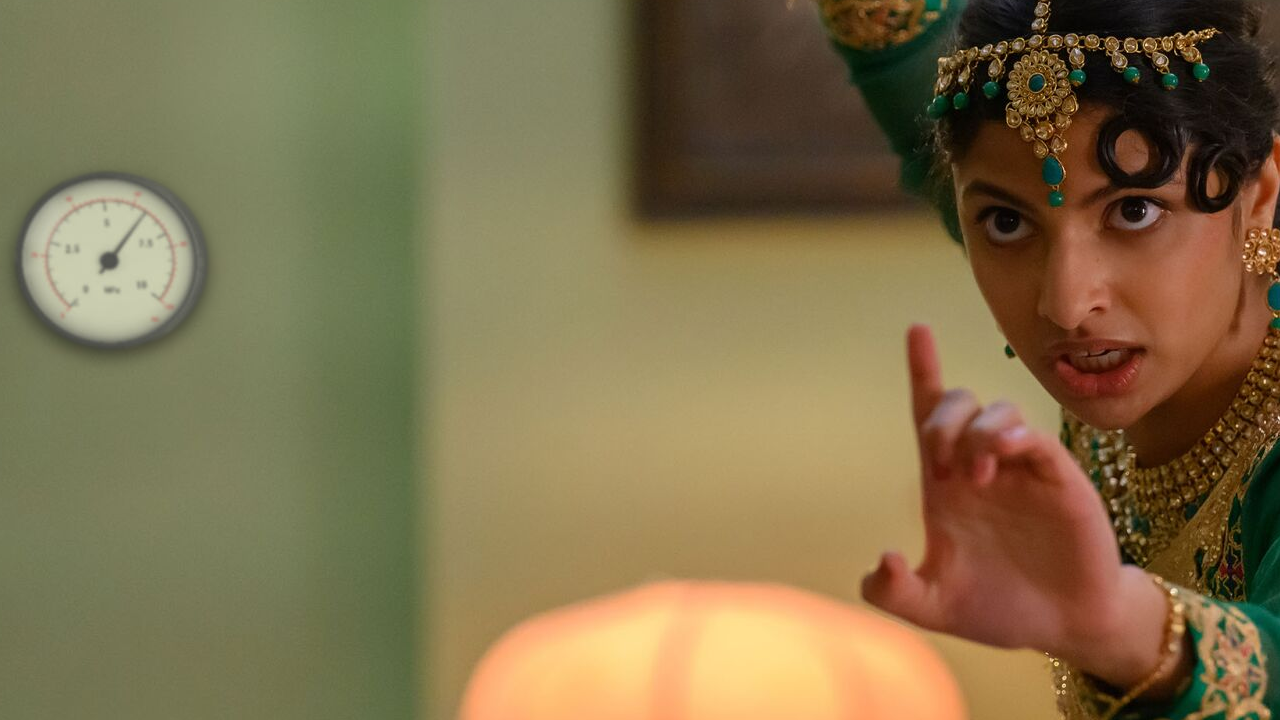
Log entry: **6.5** MPa
